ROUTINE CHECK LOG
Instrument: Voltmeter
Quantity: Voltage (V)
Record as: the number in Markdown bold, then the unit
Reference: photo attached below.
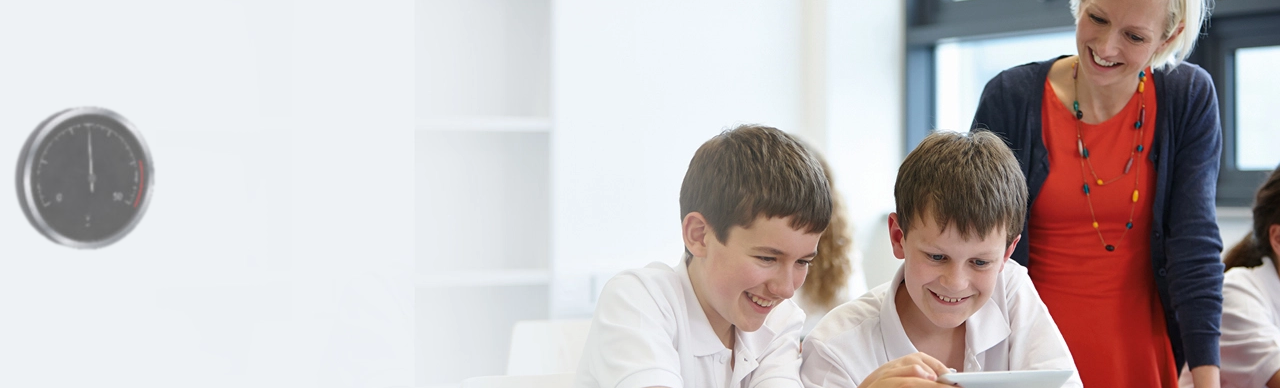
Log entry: **24** V
